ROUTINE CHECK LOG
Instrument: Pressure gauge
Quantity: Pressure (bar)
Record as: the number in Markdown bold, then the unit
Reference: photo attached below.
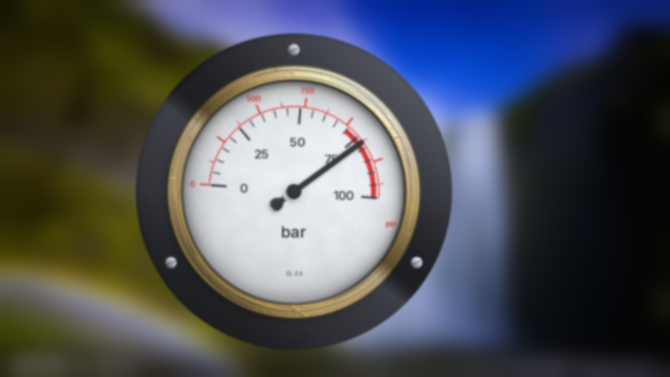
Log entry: **77.5** bar
